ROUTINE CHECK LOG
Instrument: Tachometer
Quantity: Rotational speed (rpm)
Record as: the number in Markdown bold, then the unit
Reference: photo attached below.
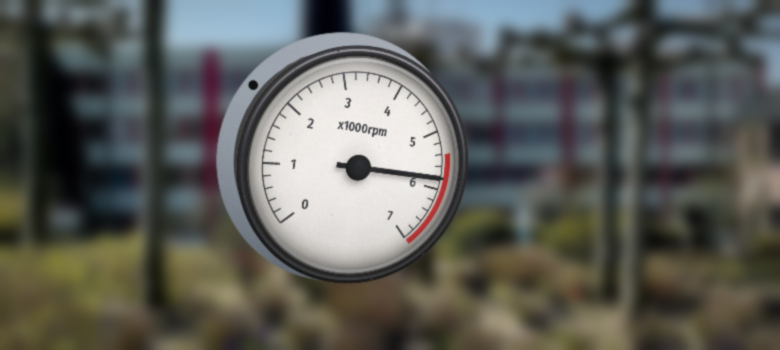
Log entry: **5800** rpm
